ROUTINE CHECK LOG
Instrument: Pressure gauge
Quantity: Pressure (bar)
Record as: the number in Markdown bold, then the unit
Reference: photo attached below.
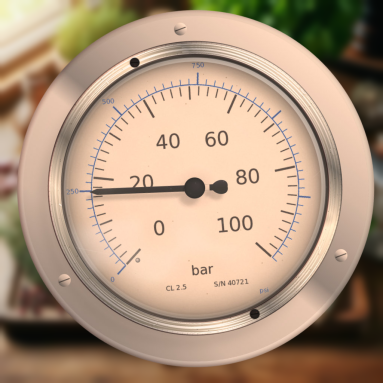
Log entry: **17** bar
